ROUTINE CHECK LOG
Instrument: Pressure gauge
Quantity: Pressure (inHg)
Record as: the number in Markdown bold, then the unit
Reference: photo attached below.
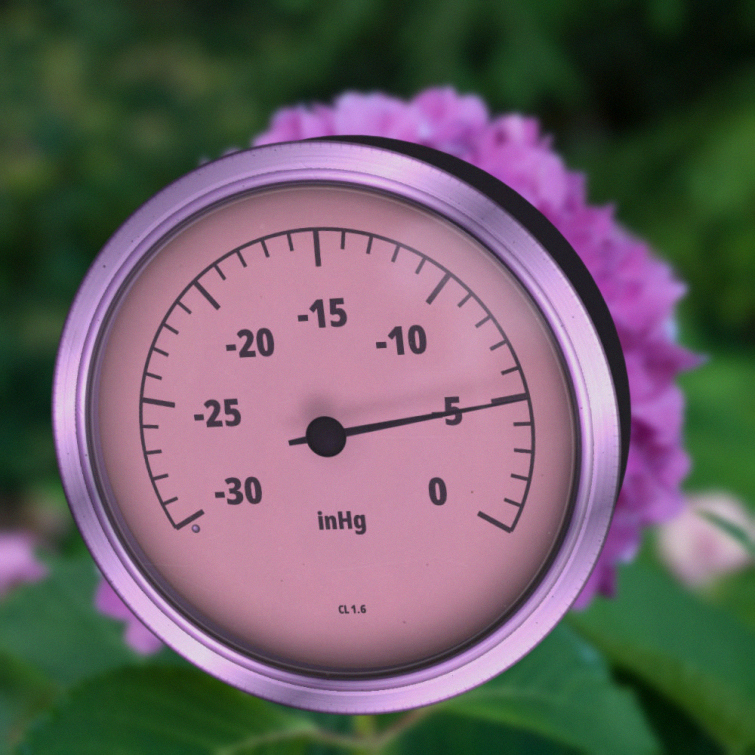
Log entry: **-5** inHg
